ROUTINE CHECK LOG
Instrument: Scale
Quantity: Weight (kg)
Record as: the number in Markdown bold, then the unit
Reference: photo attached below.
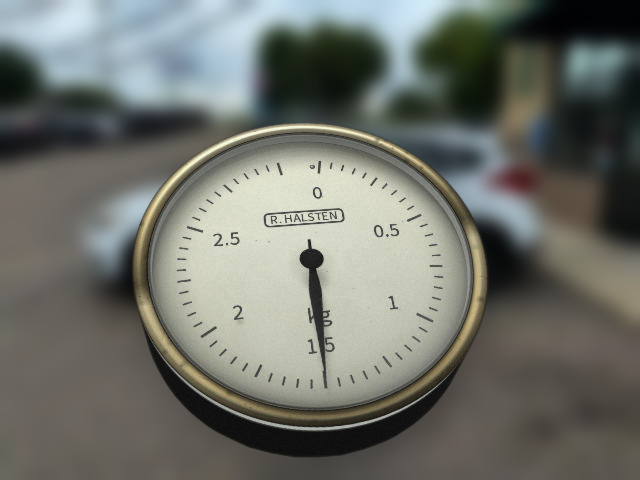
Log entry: **1.5** kg
